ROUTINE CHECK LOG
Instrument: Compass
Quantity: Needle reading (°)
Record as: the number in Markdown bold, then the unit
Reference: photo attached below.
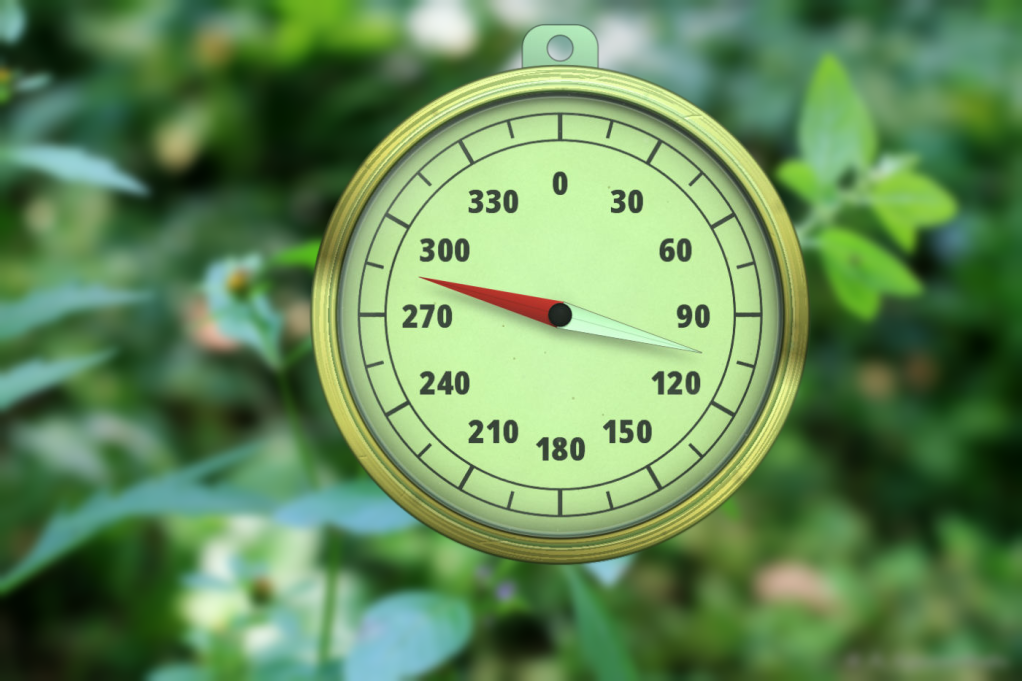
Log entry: **285** °
